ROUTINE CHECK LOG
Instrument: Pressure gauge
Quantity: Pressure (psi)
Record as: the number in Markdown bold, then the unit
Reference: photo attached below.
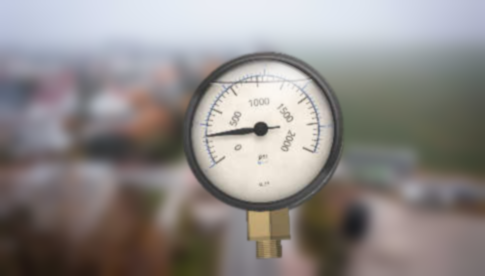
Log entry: **250** psi
